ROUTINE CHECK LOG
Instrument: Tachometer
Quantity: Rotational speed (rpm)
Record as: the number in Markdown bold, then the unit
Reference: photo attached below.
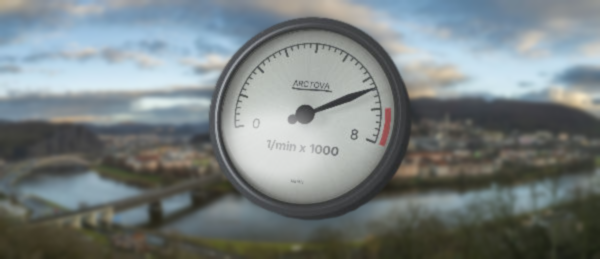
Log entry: **6400** rpm
